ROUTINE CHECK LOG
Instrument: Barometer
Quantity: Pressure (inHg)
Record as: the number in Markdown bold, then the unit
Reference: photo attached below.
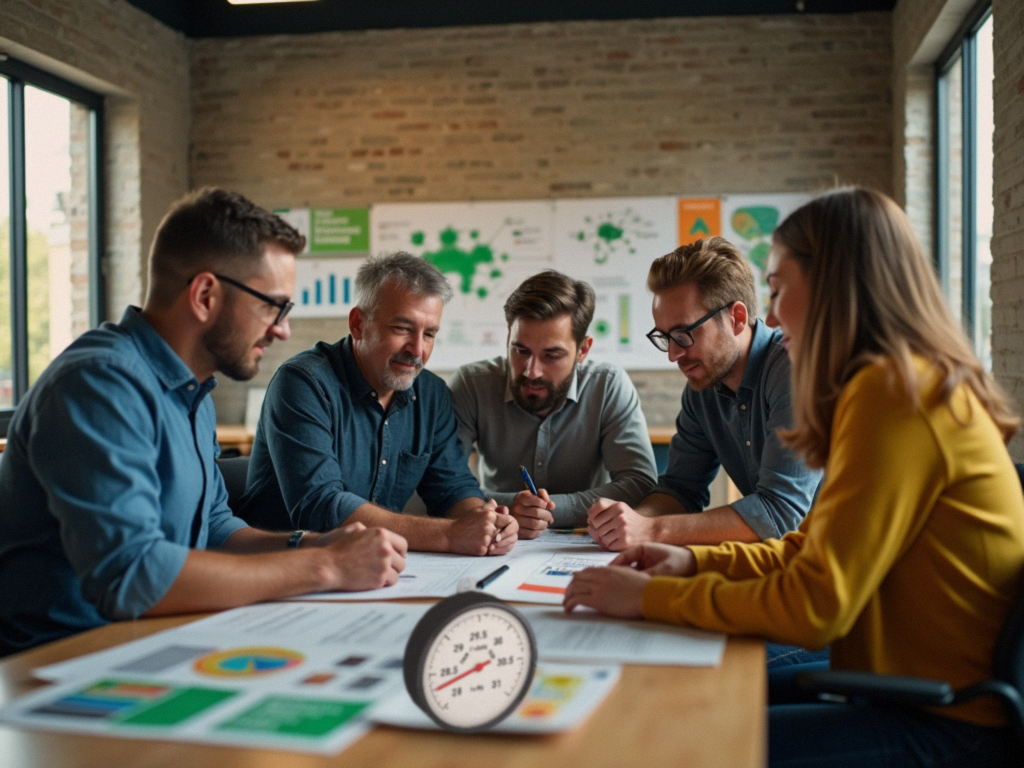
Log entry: **28.3** inHg
